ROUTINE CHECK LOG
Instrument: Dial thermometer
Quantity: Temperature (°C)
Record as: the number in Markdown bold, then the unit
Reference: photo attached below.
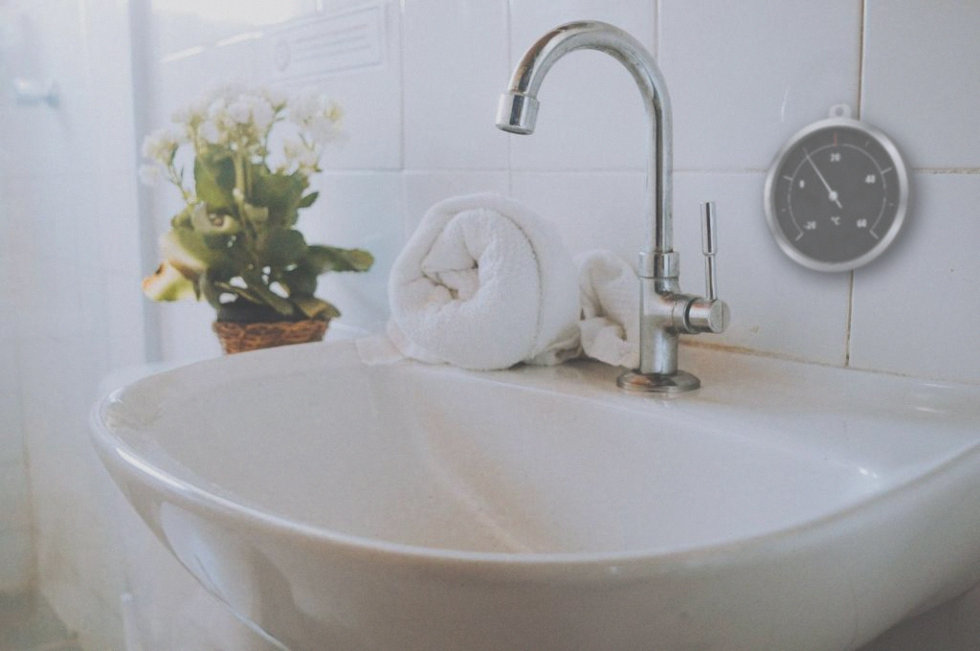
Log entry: **10** °C
